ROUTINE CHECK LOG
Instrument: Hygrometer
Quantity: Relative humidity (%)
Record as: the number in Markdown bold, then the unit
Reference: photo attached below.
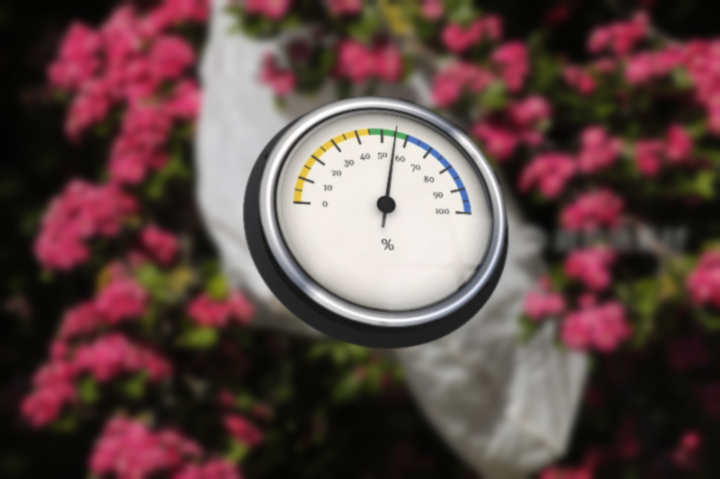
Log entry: **55** %
